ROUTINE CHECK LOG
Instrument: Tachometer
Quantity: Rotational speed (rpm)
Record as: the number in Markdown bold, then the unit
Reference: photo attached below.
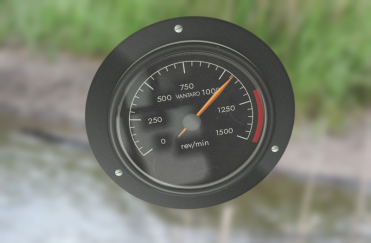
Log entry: **1050** rpm
